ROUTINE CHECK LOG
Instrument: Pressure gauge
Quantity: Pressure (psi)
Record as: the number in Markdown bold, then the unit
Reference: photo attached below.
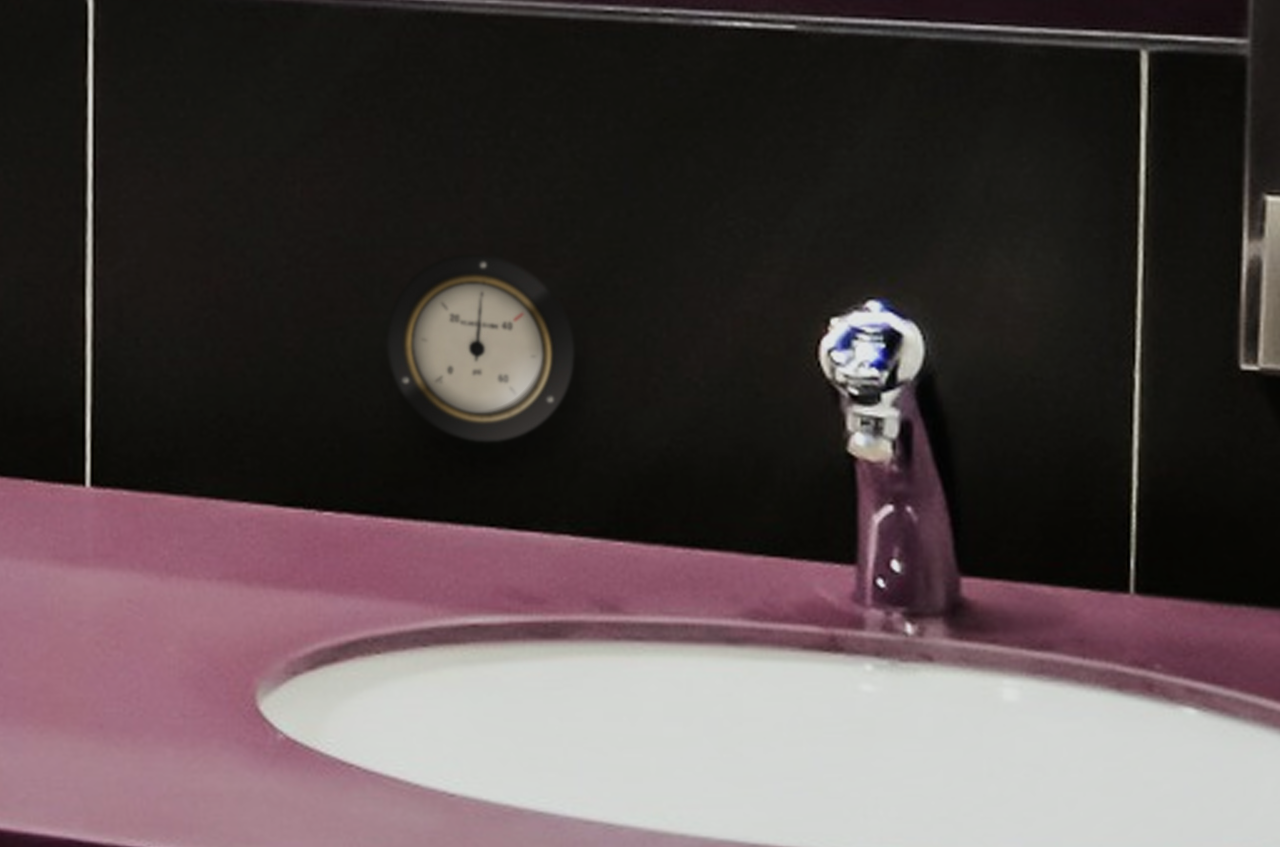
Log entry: **30** psi
